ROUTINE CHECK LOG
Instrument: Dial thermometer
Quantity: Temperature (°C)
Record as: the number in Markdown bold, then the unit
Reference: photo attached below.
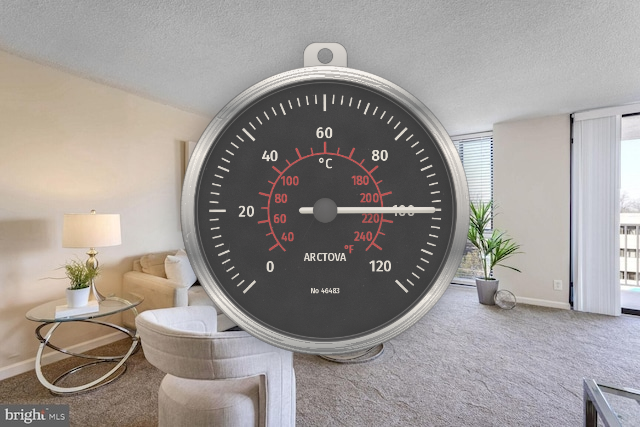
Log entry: **100** °C
